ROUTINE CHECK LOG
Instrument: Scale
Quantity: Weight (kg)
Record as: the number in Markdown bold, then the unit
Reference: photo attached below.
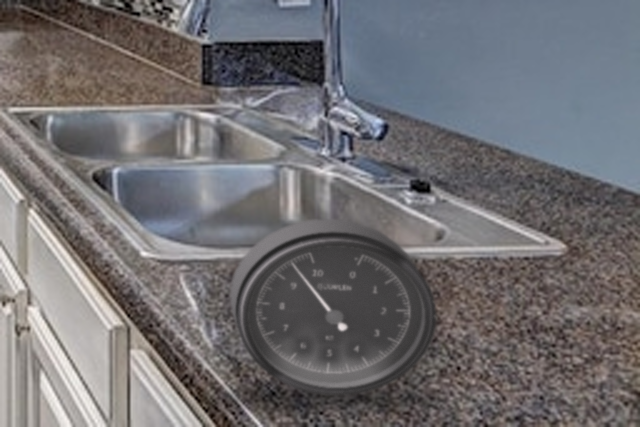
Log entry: **9.5** kg
